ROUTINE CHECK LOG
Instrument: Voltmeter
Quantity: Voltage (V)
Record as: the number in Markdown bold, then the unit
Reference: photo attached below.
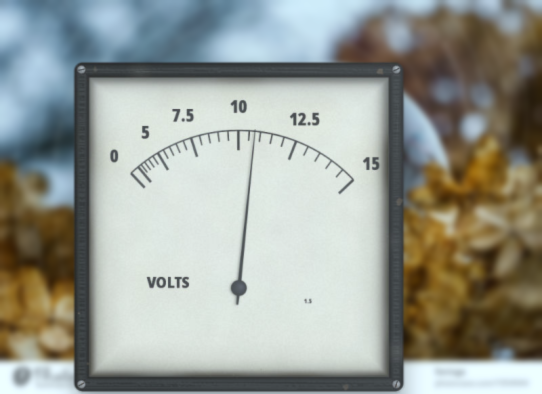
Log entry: **10.75** V
